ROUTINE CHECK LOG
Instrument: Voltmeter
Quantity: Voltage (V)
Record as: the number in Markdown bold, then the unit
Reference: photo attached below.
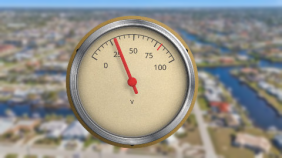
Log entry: **30** V
